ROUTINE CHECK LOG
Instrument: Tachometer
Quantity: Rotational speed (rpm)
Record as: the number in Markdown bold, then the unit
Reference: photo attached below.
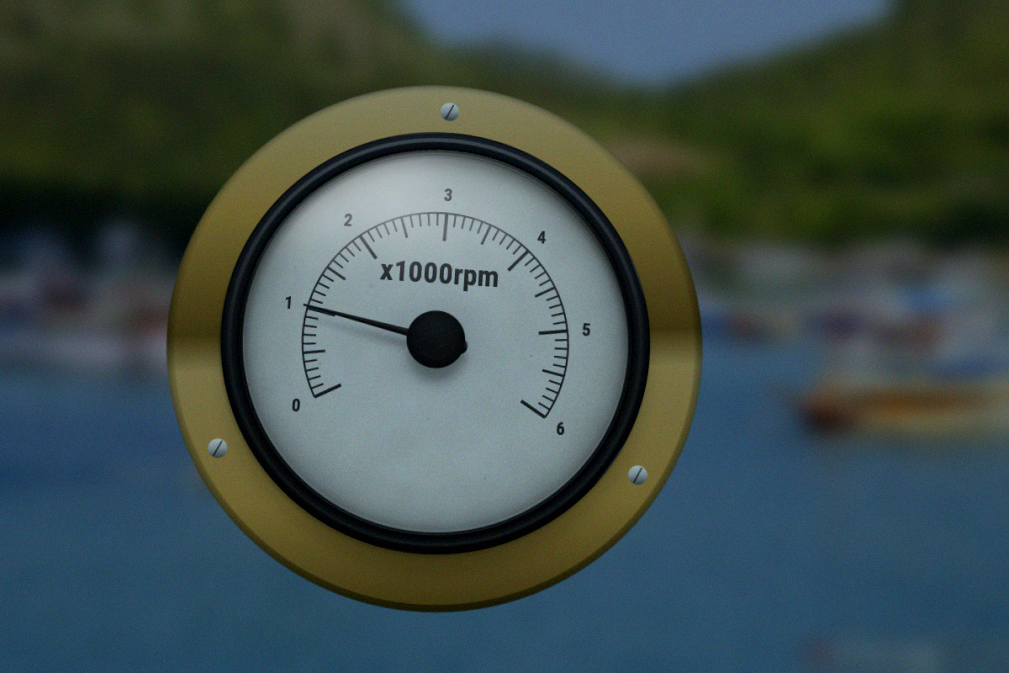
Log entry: **1000** rpm
